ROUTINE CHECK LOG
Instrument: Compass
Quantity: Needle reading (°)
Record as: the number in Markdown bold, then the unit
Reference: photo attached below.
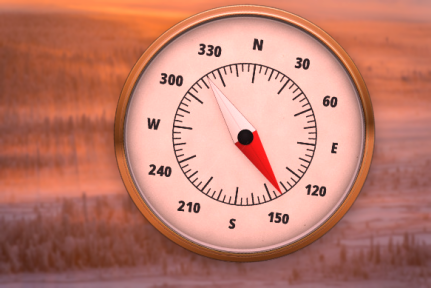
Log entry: **140** °
